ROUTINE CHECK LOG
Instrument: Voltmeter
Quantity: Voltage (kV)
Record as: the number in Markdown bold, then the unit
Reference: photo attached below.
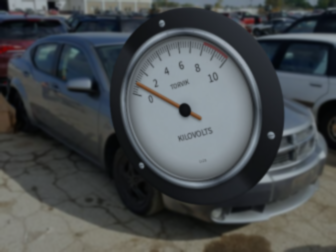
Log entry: **1** kV
